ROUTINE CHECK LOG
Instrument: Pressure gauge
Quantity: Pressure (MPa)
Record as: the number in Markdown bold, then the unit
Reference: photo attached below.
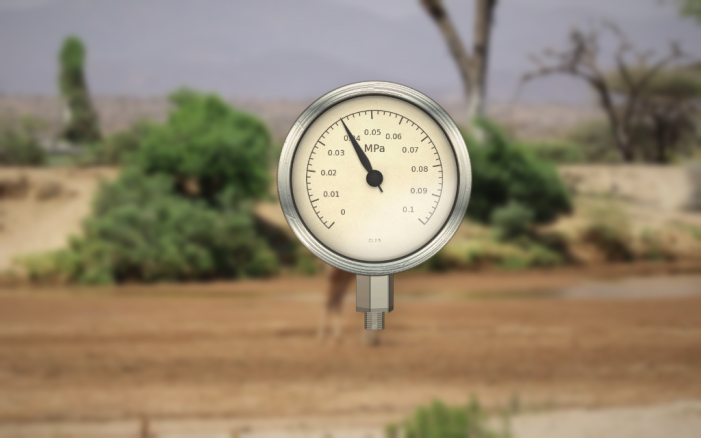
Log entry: **0.04** MPa
